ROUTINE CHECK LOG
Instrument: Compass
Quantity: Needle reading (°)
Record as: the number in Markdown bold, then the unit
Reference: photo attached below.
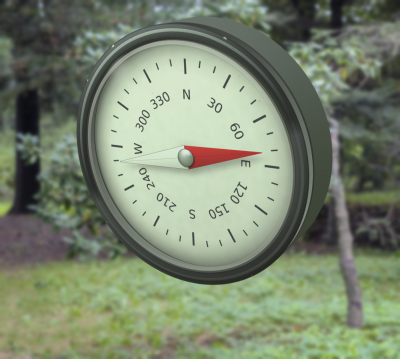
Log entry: **80** °
